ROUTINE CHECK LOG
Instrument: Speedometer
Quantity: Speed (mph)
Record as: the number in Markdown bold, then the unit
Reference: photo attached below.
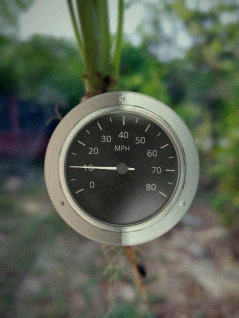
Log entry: **10** mph
